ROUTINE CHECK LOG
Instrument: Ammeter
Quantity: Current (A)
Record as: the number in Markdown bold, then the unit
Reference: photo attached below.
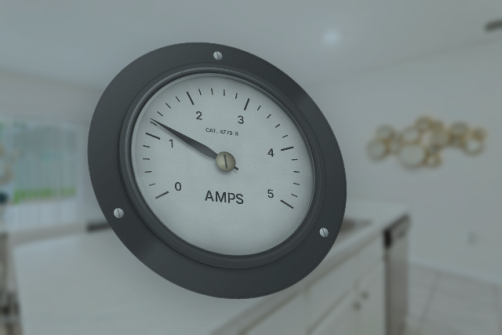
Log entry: **1.2** A
